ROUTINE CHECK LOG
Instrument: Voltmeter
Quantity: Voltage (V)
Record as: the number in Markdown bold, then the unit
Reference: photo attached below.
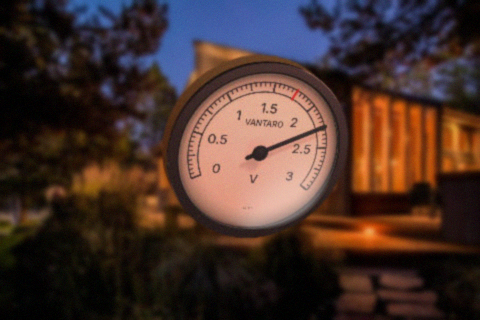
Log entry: **2.25** V
